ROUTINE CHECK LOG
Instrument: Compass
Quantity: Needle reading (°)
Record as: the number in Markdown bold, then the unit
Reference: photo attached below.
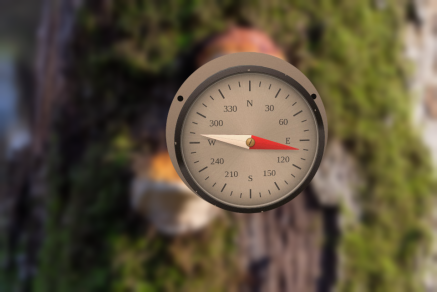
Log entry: **100** °
